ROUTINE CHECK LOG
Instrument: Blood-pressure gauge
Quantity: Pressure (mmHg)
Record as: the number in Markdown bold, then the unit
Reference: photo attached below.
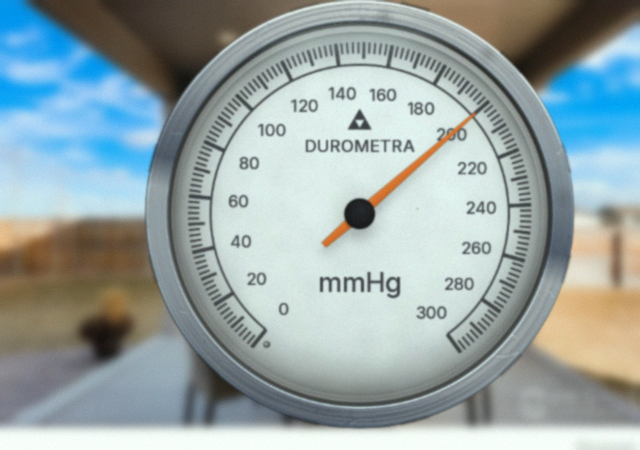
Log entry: **200** mmHg
